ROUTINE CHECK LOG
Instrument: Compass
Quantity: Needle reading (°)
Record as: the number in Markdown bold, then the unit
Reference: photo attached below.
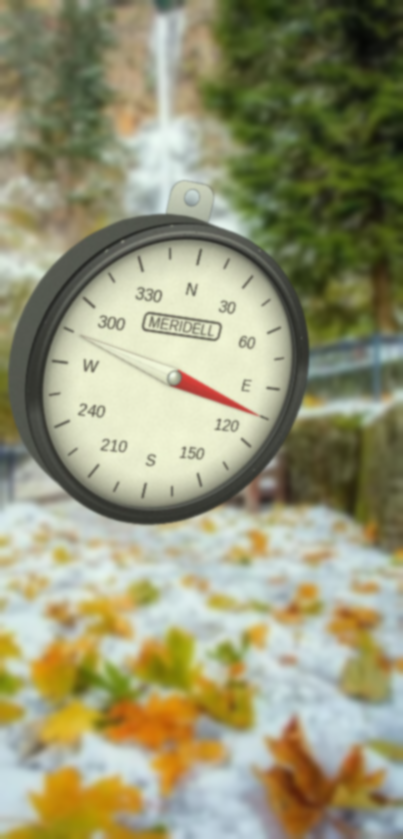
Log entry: **105** °
